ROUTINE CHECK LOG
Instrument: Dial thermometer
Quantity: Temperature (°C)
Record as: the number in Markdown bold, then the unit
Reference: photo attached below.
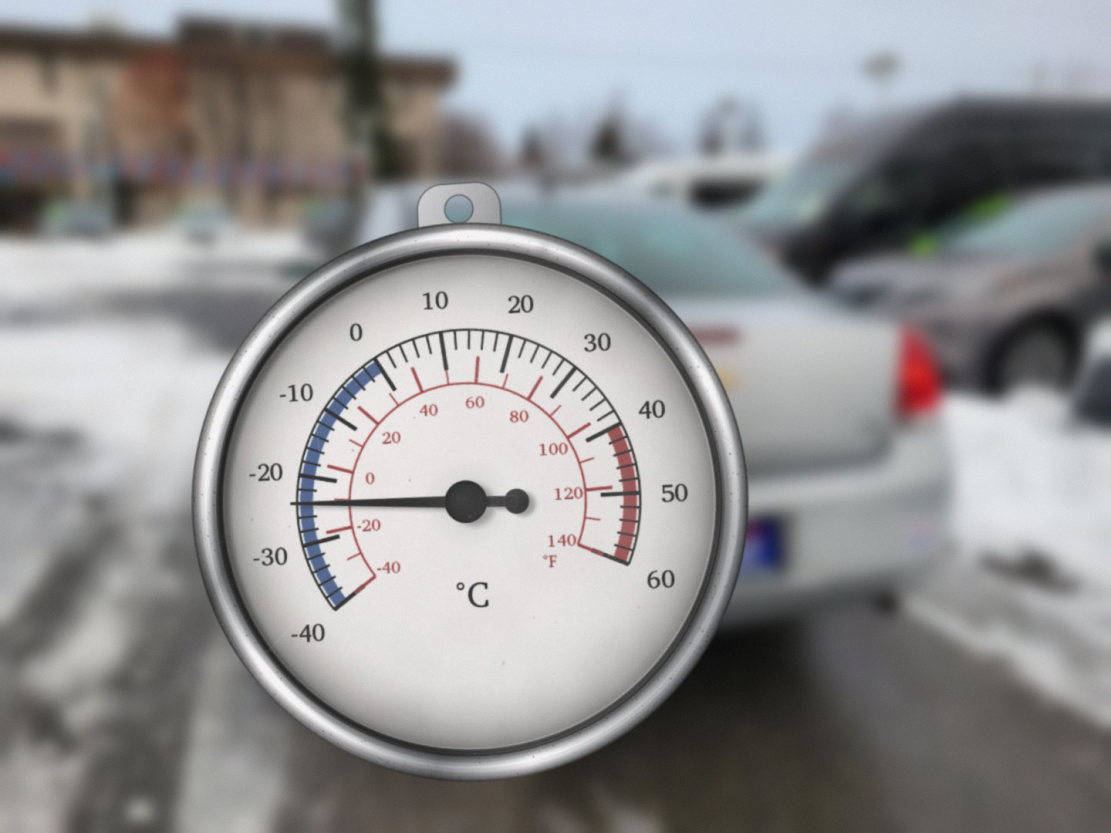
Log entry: **-24** °C
